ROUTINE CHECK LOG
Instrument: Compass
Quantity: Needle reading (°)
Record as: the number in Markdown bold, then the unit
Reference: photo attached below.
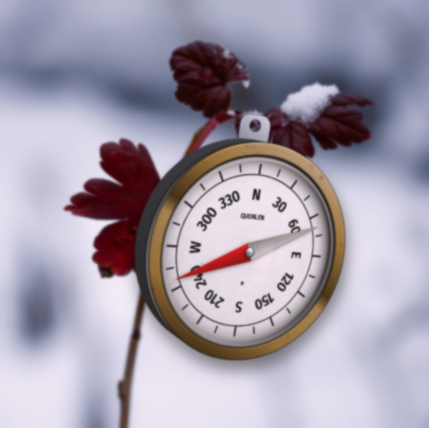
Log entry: **247.5** °
